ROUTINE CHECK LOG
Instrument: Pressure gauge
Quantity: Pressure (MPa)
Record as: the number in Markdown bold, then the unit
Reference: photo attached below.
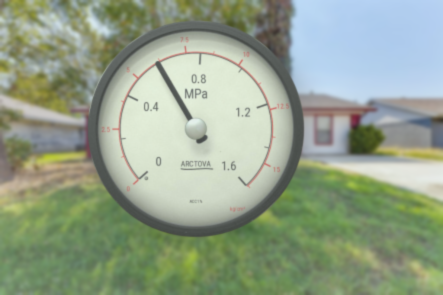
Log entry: **0.6** MPa
